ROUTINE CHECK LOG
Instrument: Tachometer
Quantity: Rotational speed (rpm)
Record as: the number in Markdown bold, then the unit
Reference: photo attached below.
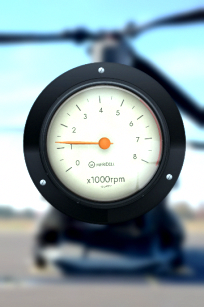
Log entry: **1250** rpm
